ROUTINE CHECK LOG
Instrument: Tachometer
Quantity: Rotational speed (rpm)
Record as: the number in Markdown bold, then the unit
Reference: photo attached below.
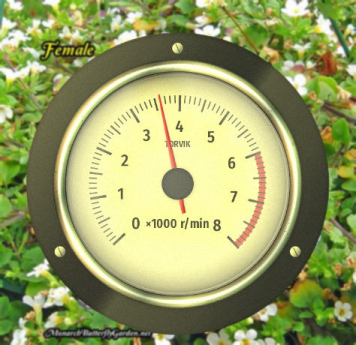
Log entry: **3600** rpm
